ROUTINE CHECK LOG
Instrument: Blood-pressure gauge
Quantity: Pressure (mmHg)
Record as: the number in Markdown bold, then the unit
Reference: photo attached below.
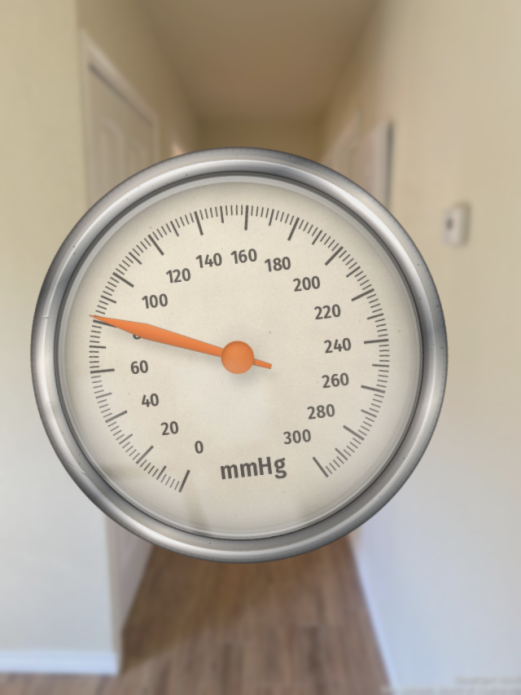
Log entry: **82** mmHg
